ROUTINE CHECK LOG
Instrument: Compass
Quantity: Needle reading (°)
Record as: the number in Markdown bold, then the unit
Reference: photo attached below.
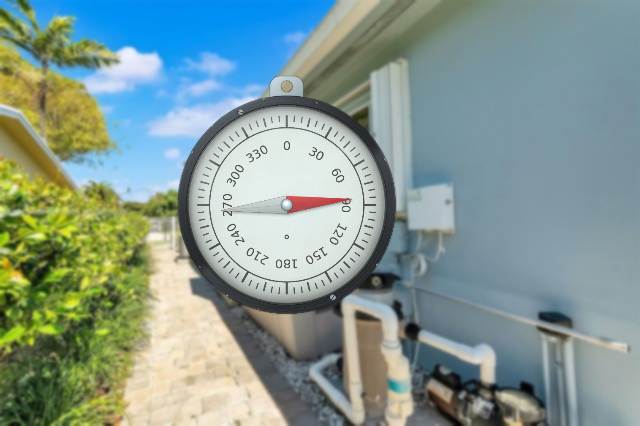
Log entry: **85** °
